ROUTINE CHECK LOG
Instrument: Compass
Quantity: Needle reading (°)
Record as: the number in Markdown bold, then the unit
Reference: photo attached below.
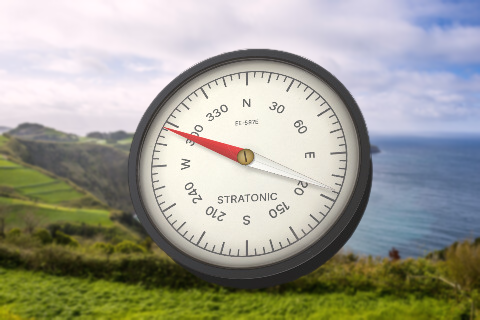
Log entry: **295** °
